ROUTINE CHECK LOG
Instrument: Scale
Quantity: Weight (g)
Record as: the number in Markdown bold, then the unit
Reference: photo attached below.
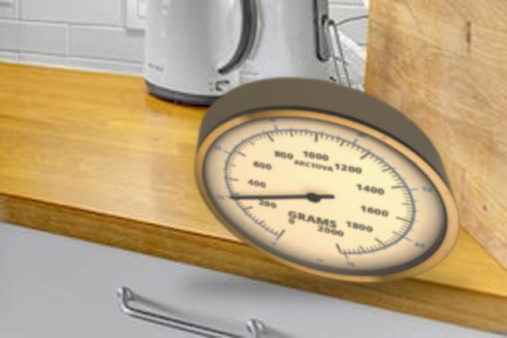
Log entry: **300** g
